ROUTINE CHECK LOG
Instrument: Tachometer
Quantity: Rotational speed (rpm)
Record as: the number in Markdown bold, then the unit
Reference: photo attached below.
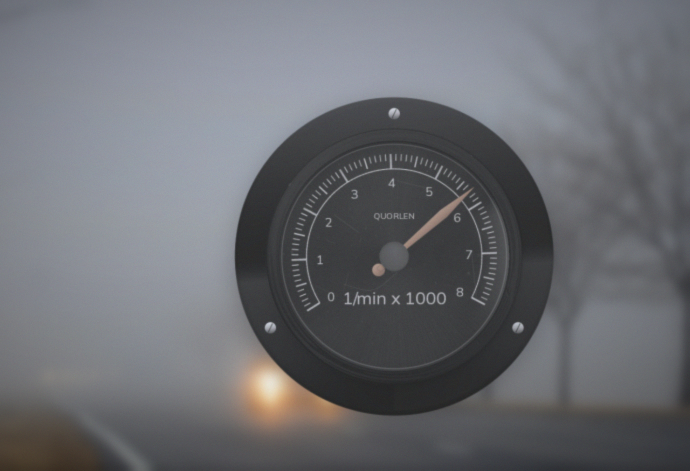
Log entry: **5700** rpm
